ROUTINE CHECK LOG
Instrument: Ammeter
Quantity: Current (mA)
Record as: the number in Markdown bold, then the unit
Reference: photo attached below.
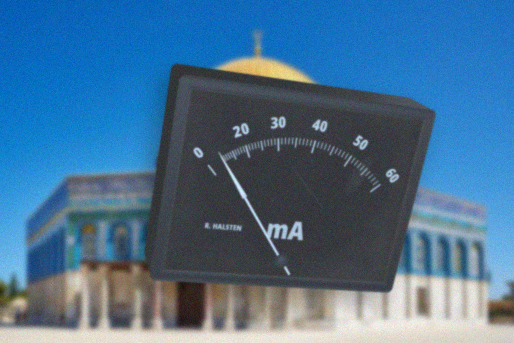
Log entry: **10** mA
